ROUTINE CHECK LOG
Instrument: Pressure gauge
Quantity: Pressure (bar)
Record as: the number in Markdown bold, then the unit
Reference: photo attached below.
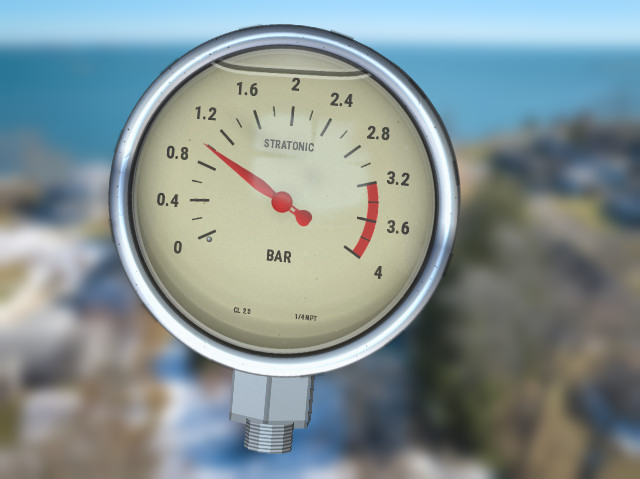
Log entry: **1** bar
